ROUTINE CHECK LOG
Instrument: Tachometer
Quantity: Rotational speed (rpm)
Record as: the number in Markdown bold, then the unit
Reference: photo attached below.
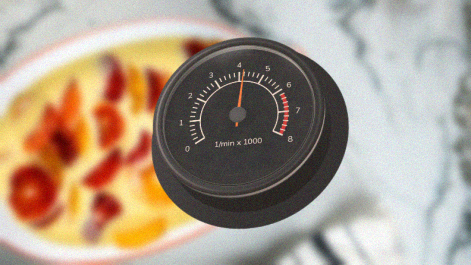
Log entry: **4200** rpm
